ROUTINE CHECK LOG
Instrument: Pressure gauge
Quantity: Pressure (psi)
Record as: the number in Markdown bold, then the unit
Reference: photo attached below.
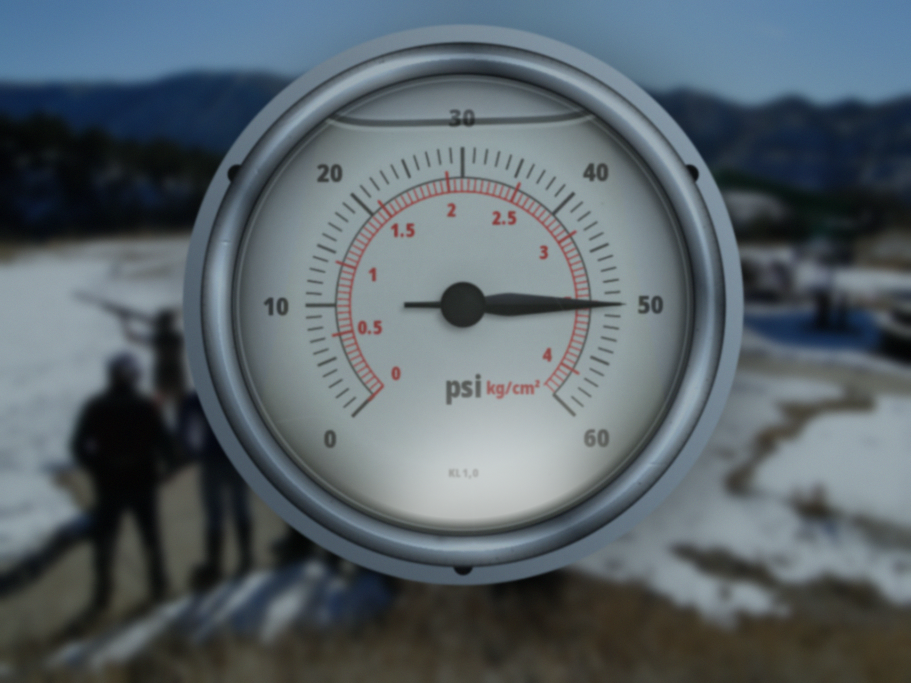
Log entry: **50** psi
